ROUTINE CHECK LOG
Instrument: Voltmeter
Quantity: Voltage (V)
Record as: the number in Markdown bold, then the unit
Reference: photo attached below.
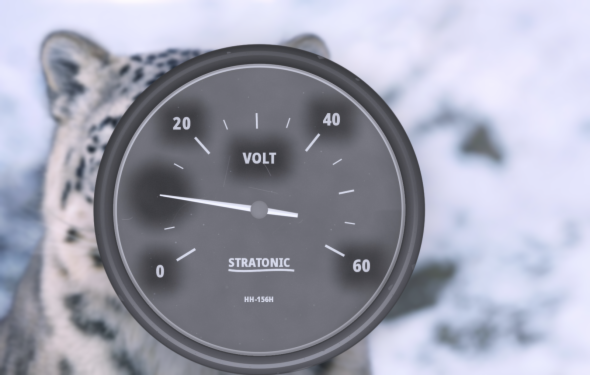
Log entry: **10** V
